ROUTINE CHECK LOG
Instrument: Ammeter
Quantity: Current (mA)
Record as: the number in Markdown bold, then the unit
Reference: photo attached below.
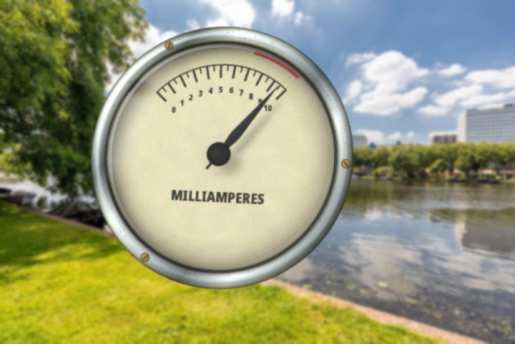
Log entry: **9.5** mA
